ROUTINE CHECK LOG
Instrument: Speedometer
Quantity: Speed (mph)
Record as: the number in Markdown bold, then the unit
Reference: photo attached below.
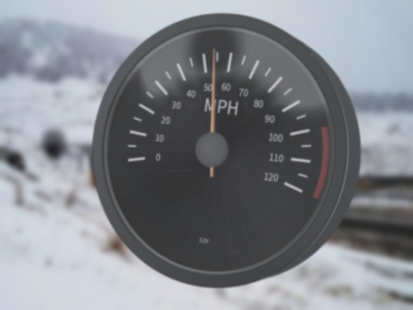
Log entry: **55** mph
